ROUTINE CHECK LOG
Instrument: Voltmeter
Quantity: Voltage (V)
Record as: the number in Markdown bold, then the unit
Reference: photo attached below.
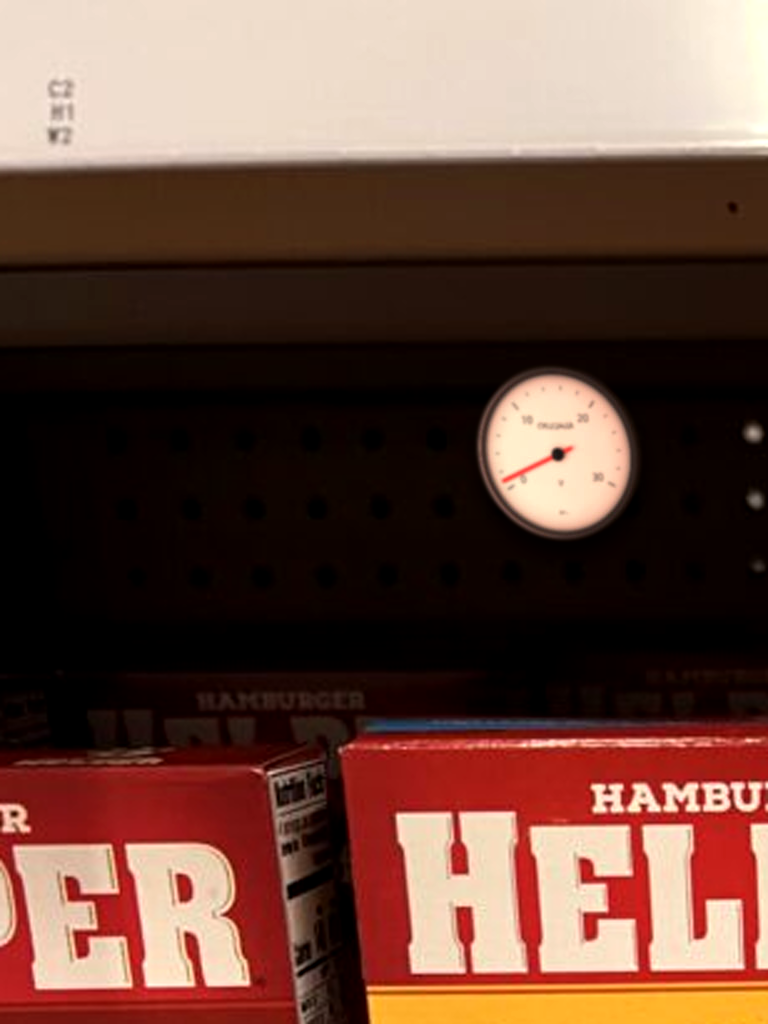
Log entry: **1** V
